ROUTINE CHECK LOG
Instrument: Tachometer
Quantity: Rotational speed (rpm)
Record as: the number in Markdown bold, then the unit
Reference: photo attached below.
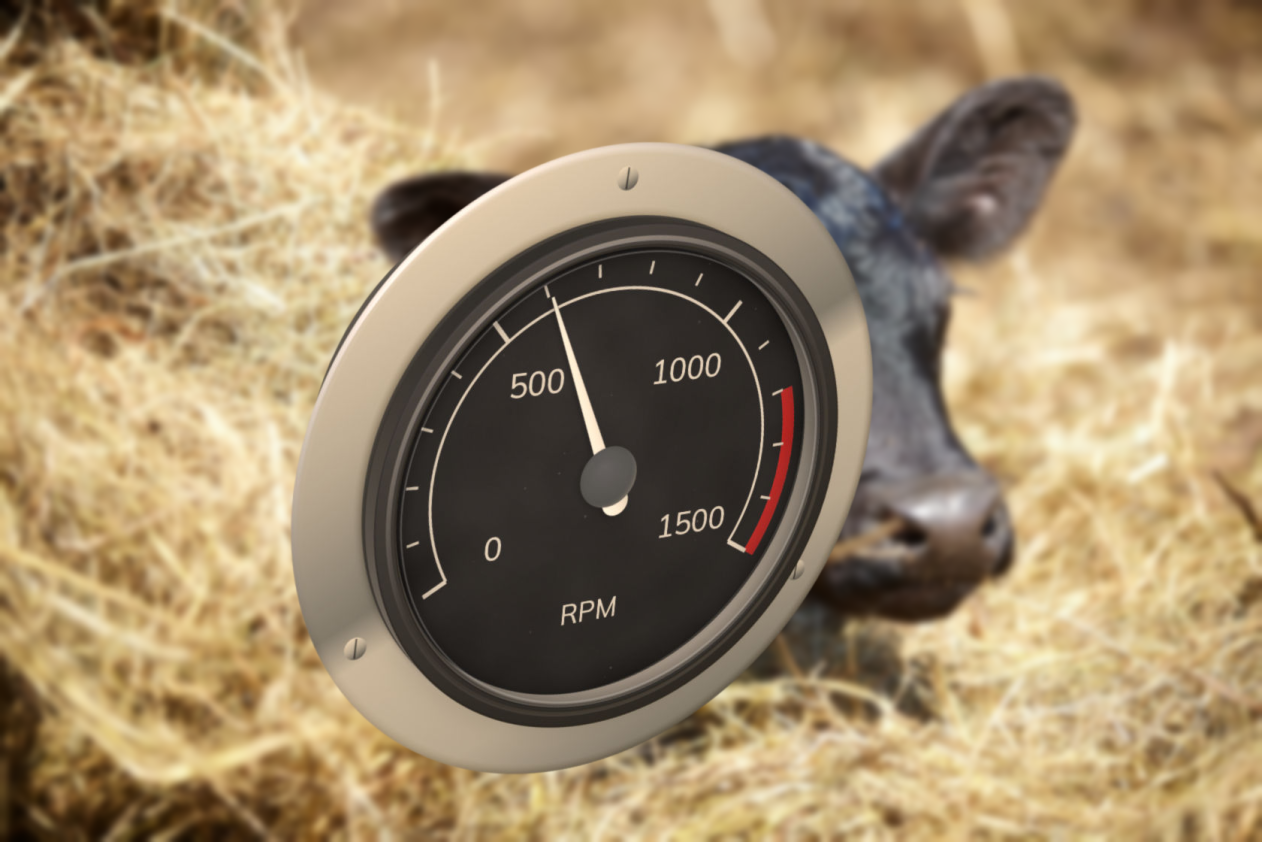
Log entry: **600** rpm
